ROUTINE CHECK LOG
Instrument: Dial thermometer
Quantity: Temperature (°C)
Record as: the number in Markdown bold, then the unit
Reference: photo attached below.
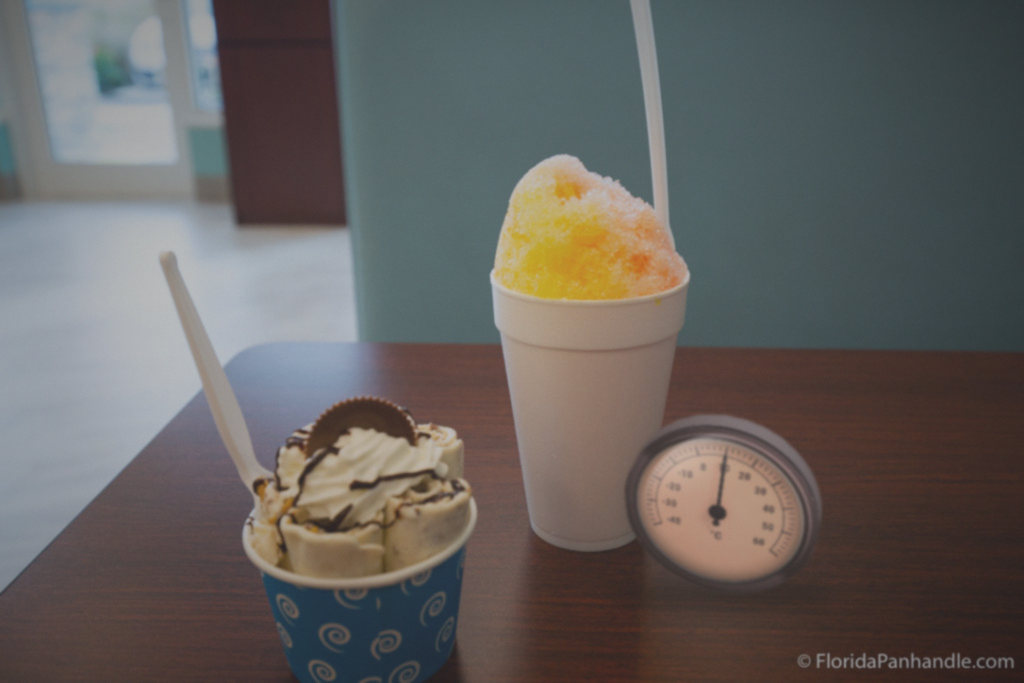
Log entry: **10** °C
